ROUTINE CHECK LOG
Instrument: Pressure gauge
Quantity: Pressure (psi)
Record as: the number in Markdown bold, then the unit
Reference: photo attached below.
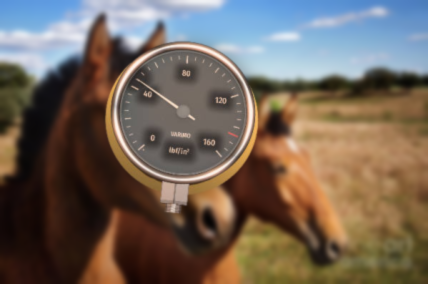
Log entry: **45** psi
